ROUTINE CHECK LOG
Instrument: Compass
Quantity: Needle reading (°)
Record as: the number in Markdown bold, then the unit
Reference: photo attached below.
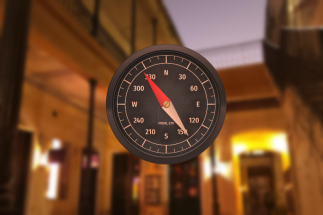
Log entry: **325** °
